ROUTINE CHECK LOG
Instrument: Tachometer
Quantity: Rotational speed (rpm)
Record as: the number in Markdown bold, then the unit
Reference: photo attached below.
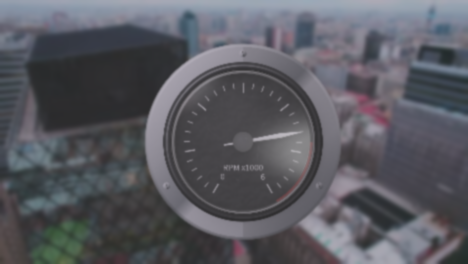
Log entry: **4600** rpm
